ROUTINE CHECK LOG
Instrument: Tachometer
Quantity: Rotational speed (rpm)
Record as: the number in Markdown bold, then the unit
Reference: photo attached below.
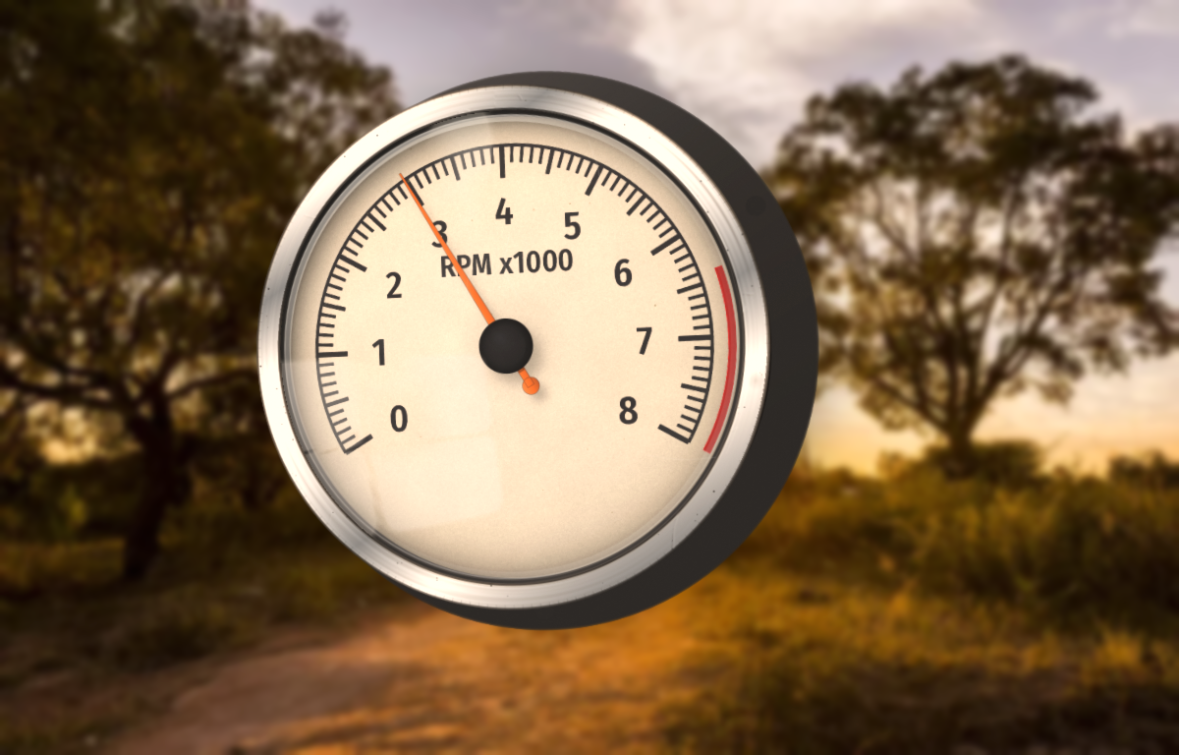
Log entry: **3000** rpm
